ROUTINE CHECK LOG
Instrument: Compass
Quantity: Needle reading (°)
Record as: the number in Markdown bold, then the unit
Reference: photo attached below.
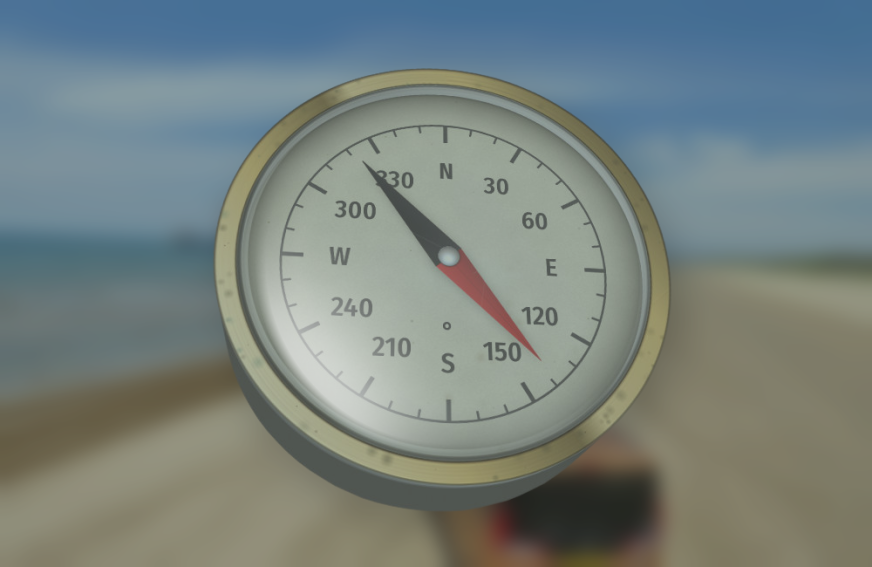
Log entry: **140** °
